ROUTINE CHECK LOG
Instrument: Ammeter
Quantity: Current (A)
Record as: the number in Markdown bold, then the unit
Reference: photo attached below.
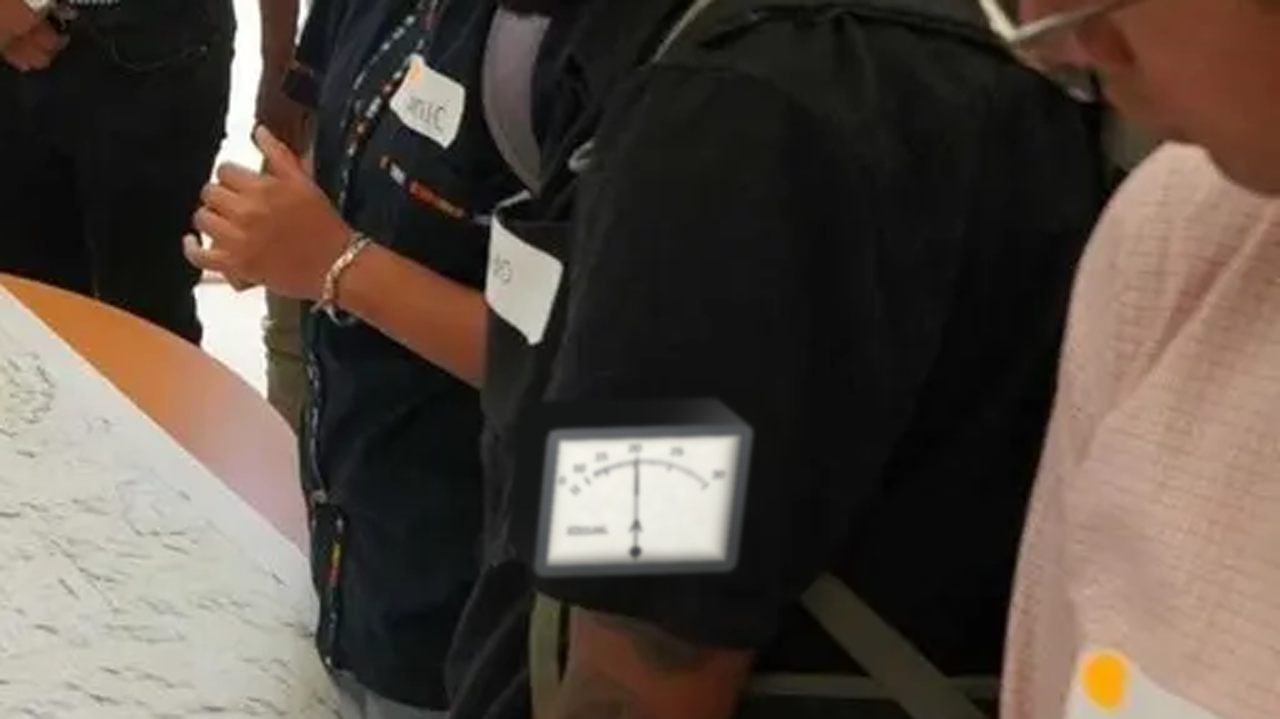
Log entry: **20** A
